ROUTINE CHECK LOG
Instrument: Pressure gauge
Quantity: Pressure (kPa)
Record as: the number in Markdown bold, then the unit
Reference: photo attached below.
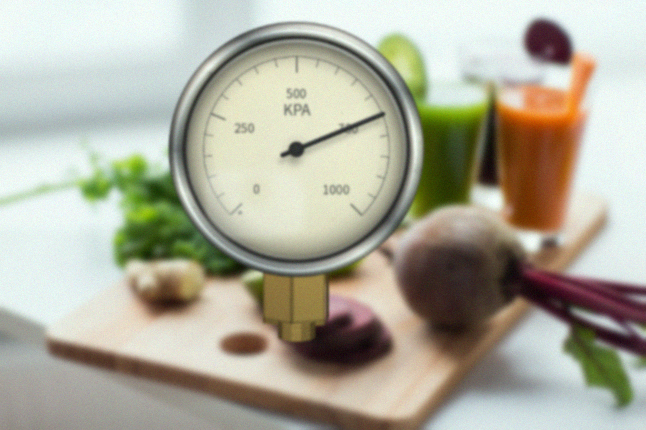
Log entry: **750** kPa
